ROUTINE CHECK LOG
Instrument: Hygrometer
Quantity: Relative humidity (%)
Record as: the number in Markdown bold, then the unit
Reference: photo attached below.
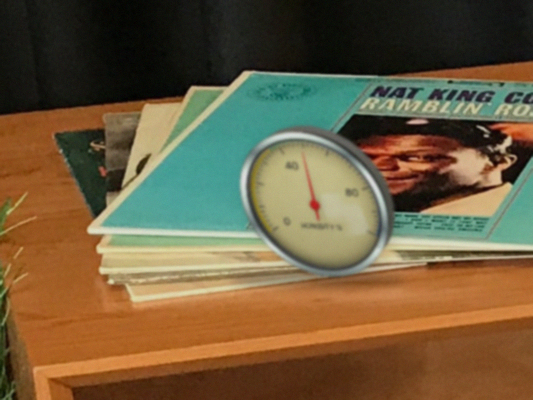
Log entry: **50** %
